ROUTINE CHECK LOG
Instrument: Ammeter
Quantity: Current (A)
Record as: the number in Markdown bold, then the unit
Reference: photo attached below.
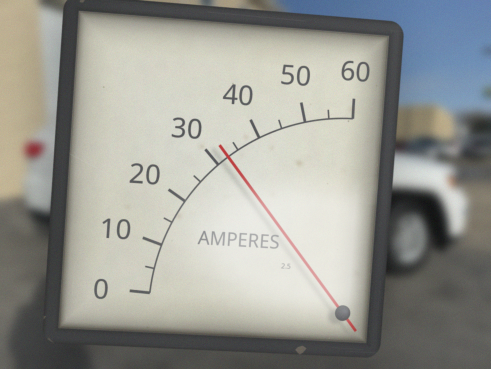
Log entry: **32.5** A
